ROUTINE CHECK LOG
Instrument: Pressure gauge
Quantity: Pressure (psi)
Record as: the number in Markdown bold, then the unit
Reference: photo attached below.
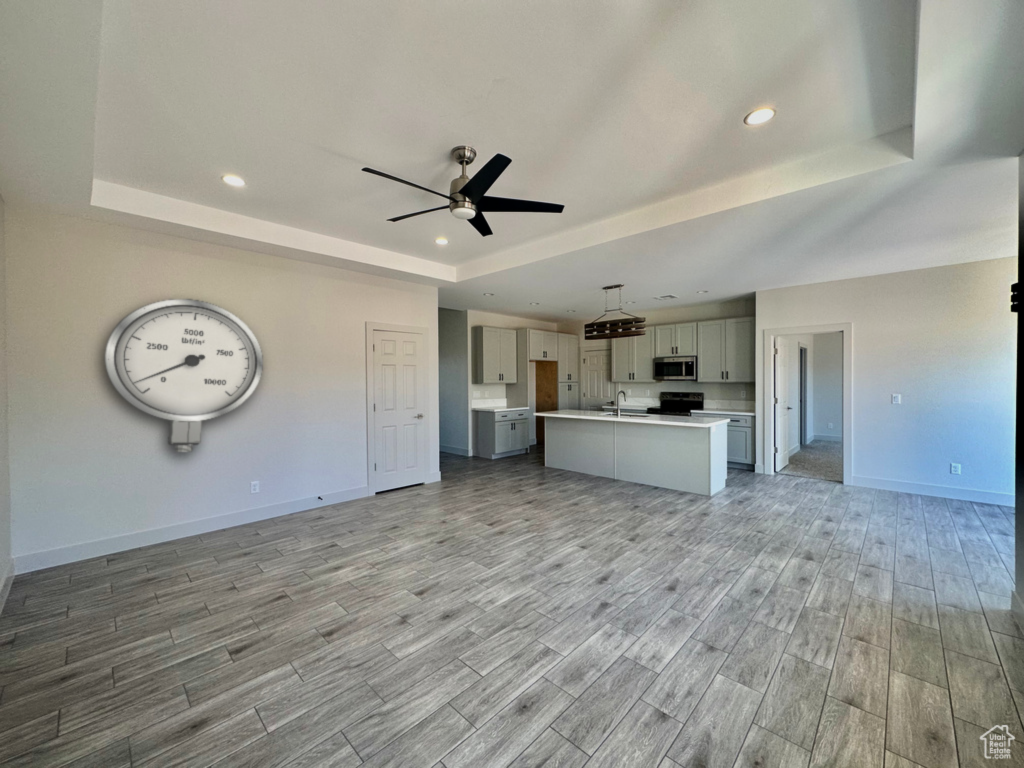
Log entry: **500** psi
